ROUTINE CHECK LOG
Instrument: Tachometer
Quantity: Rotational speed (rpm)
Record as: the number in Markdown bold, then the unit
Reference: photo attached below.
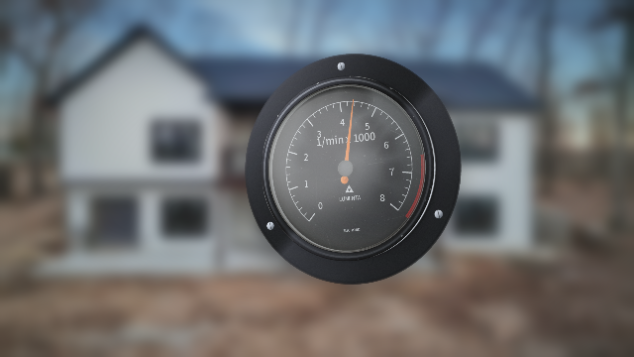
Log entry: **4400** rpm
